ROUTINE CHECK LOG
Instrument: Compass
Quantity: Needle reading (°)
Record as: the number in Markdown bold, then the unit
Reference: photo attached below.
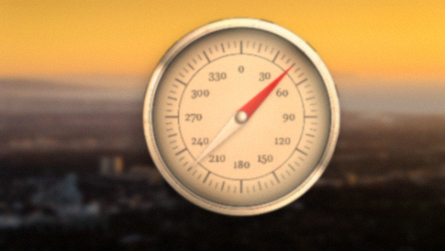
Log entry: **45** °
